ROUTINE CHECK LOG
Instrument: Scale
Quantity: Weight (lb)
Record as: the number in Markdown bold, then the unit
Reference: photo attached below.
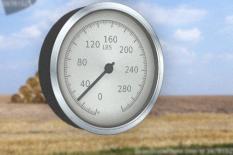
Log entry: **30** lb
